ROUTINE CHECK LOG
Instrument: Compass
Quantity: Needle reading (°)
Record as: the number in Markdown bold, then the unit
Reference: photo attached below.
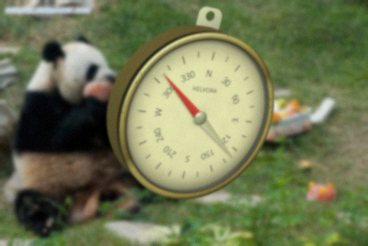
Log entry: **307.5** °
